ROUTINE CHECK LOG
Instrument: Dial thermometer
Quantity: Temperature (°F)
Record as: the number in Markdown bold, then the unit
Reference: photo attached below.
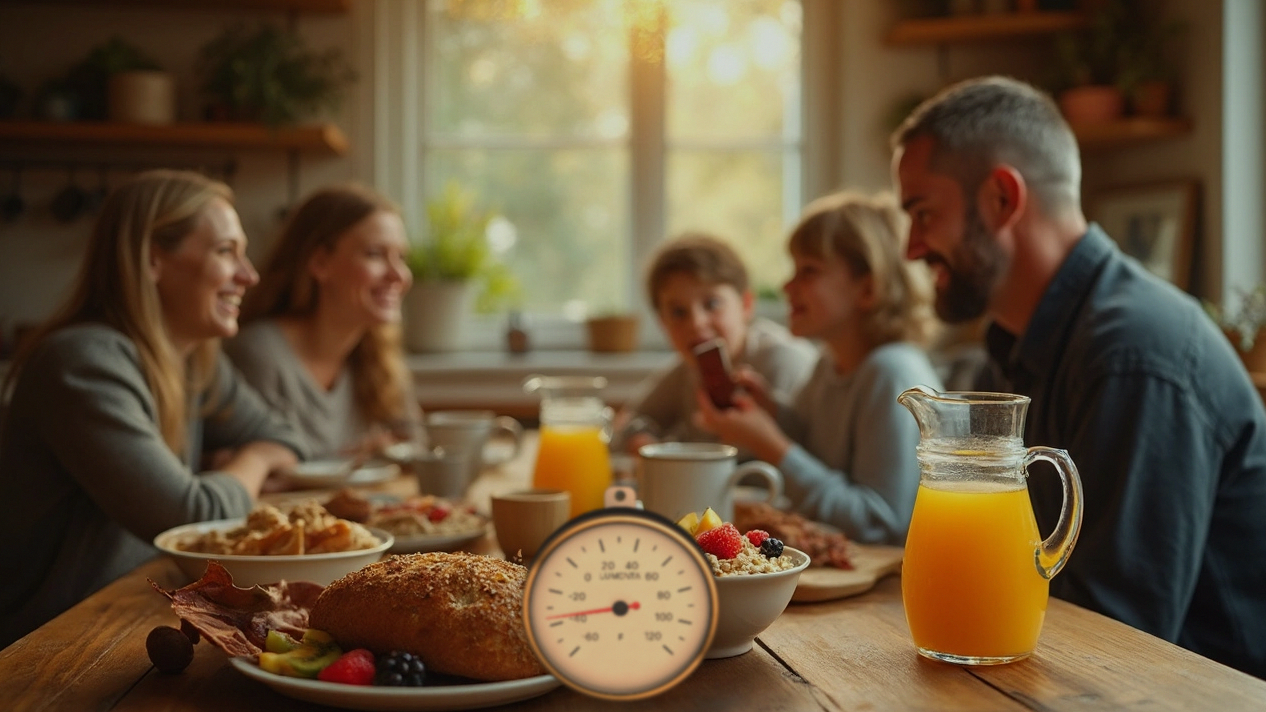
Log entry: **-35** °F
